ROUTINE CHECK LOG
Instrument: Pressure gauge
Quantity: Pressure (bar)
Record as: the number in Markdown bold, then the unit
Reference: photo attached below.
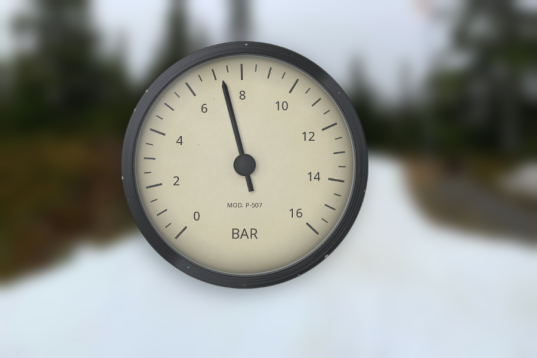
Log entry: **7.25** bar
